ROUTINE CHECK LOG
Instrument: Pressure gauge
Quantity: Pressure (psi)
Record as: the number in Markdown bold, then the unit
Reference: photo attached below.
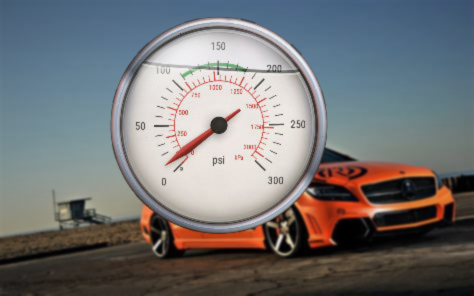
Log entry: **10** psi
